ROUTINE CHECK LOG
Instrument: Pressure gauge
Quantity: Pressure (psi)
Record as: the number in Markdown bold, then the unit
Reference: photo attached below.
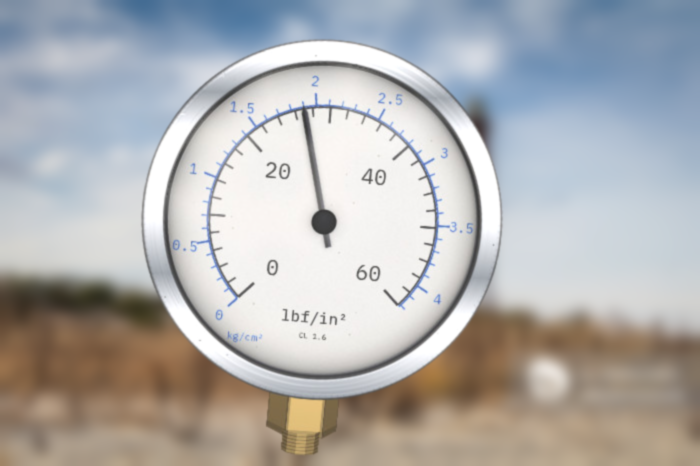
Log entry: **27** psi
